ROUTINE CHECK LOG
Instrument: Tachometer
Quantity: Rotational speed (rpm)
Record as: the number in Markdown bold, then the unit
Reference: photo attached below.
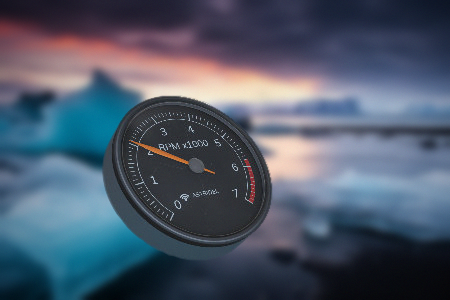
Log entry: **2000** rpm
